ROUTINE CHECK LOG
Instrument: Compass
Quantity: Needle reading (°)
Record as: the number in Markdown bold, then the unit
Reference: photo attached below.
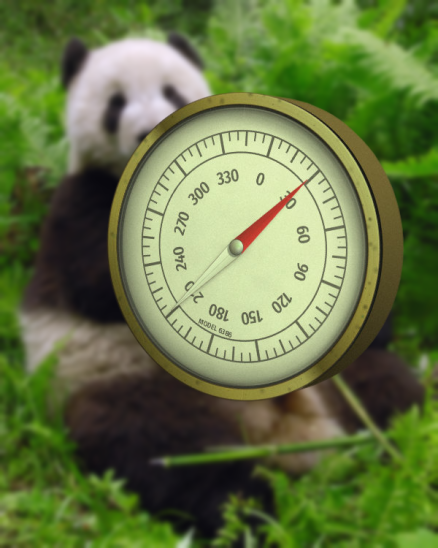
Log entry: **30** °
